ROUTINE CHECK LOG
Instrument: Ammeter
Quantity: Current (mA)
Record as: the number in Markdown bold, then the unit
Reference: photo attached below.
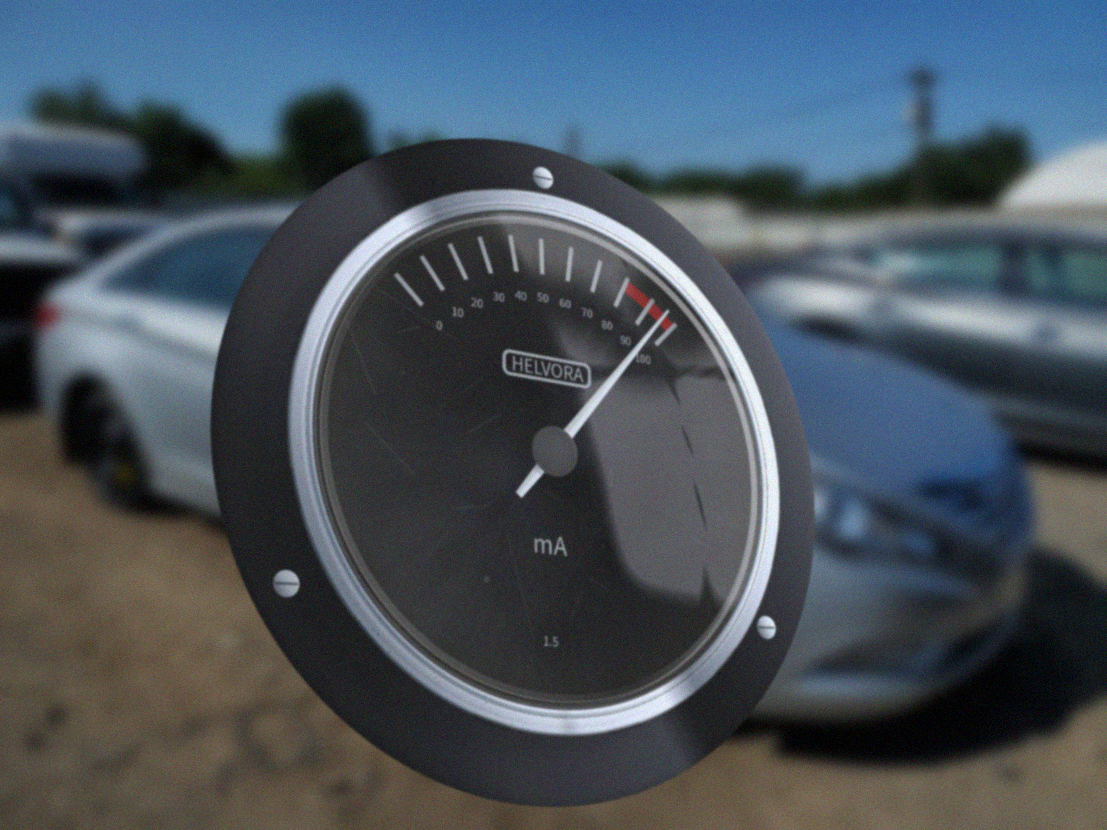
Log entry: **95** mA
